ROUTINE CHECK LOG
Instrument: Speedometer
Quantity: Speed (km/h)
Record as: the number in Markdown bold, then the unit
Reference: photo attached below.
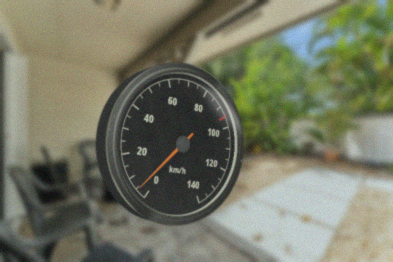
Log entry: **5** km/h
